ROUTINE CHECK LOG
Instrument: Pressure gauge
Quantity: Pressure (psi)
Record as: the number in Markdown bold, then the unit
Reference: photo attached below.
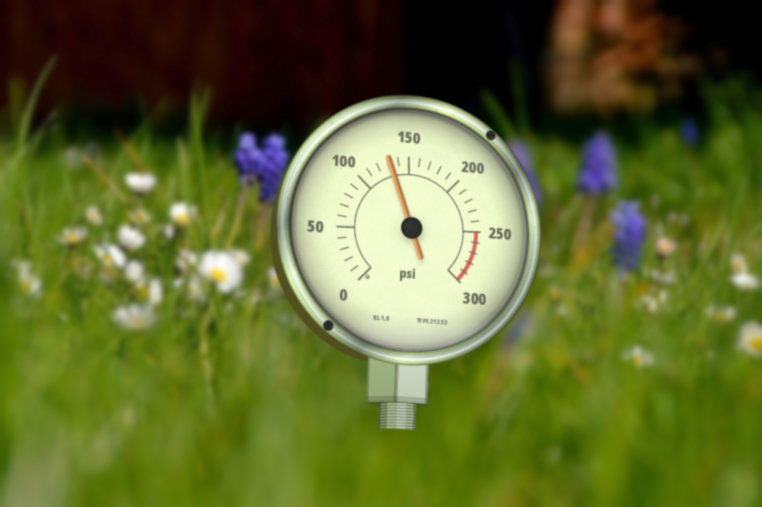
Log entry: **130** psi
